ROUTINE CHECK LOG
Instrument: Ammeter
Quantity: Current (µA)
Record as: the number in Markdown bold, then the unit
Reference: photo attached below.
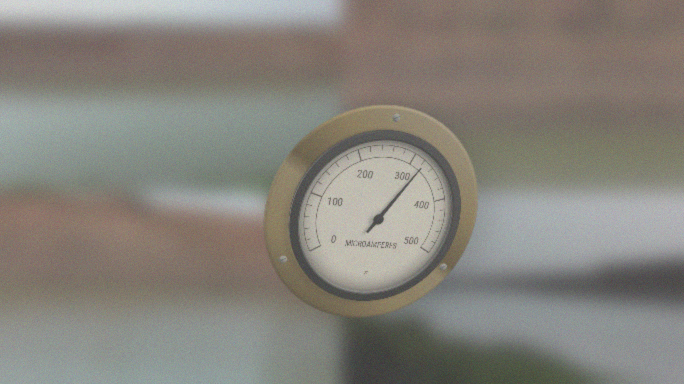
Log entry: **320** µA
